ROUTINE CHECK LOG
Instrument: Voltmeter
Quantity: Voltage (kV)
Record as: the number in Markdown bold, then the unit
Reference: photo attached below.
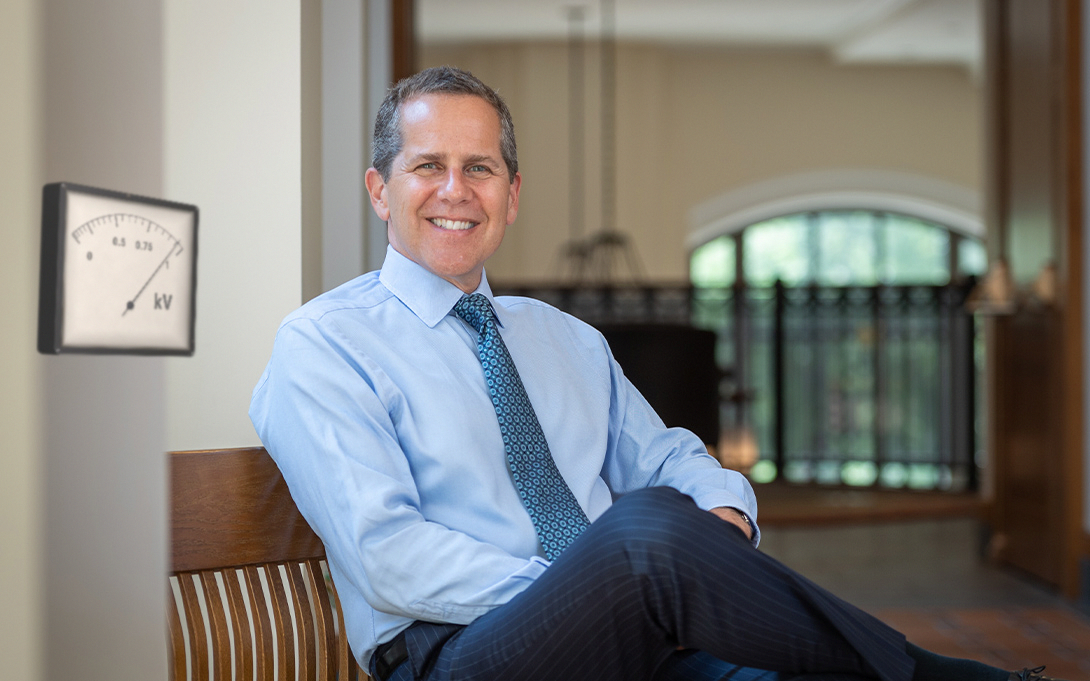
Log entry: **0.95** kV
